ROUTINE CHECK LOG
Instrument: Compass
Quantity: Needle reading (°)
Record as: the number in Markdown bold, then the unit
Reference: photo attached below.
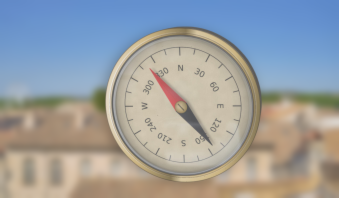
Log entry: **322.5** °
